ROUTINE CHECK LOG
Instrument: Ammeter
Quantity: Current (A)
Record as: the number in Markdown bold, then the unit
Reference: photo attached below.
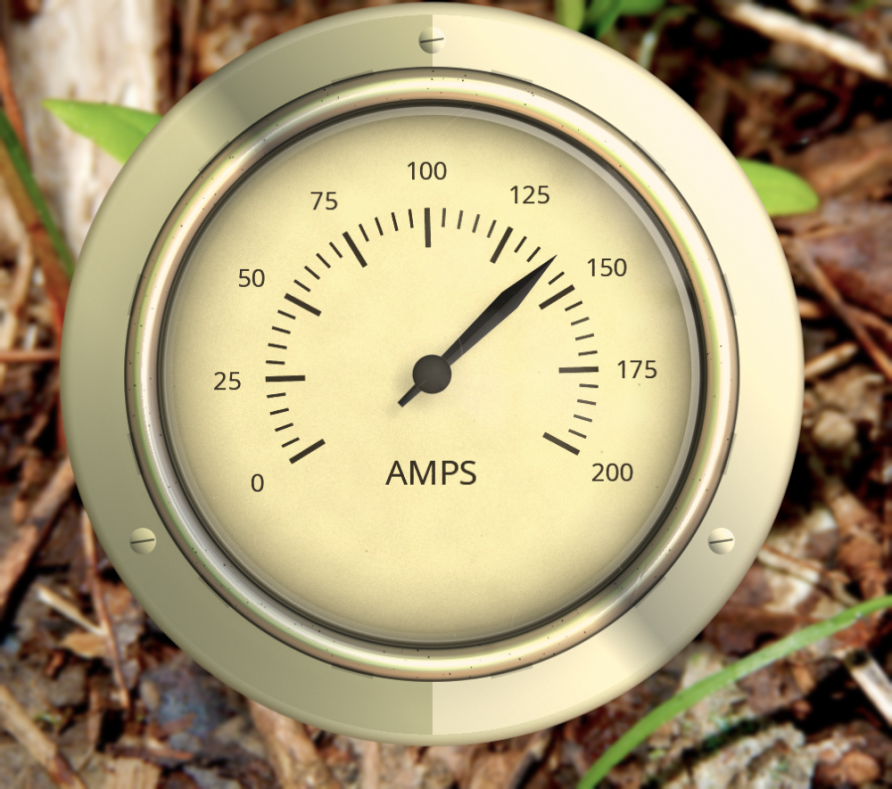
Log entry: **140** A
